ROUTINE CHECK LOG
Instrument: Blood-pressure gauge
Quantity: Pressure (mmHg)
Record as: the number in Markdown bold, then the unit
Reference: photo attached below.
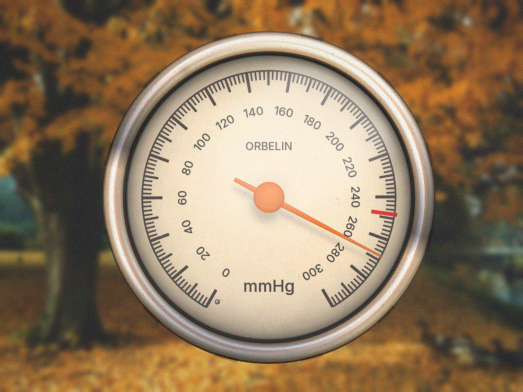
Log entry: **268** mmHg
